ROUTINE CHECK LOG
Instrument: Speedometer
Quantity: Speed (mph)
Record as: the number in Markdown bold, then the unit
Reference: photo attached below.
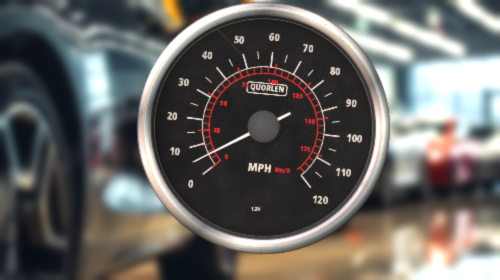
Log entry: **5** mph
